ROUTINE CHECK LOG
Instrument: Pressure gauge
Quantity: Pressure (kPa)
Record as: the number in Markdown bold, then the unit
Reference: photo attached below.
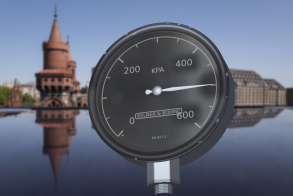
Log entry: **500** kPa
